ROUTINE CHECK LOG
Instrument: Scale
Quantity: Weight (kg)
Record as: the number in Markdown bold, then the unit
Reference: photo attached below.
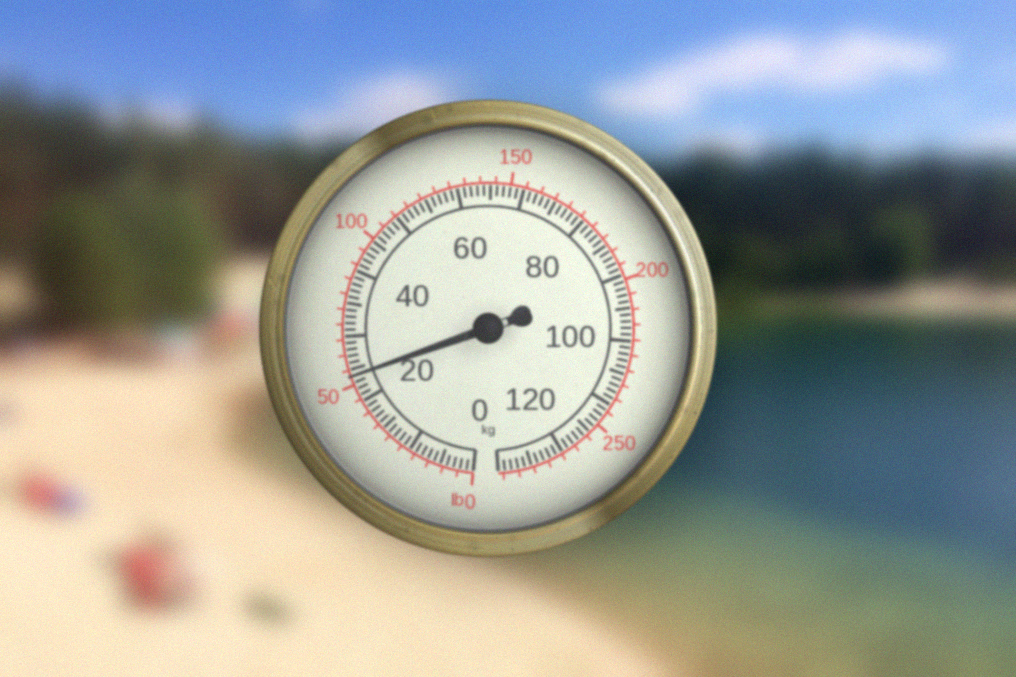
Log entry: **24** kg
